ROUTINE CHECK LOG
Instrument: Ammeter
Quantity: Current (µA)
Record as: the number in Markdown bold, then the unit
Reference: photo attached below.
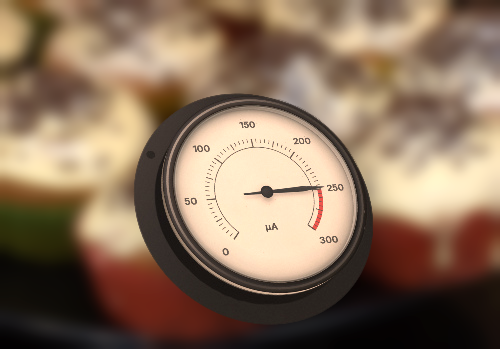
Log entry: **250** µA
